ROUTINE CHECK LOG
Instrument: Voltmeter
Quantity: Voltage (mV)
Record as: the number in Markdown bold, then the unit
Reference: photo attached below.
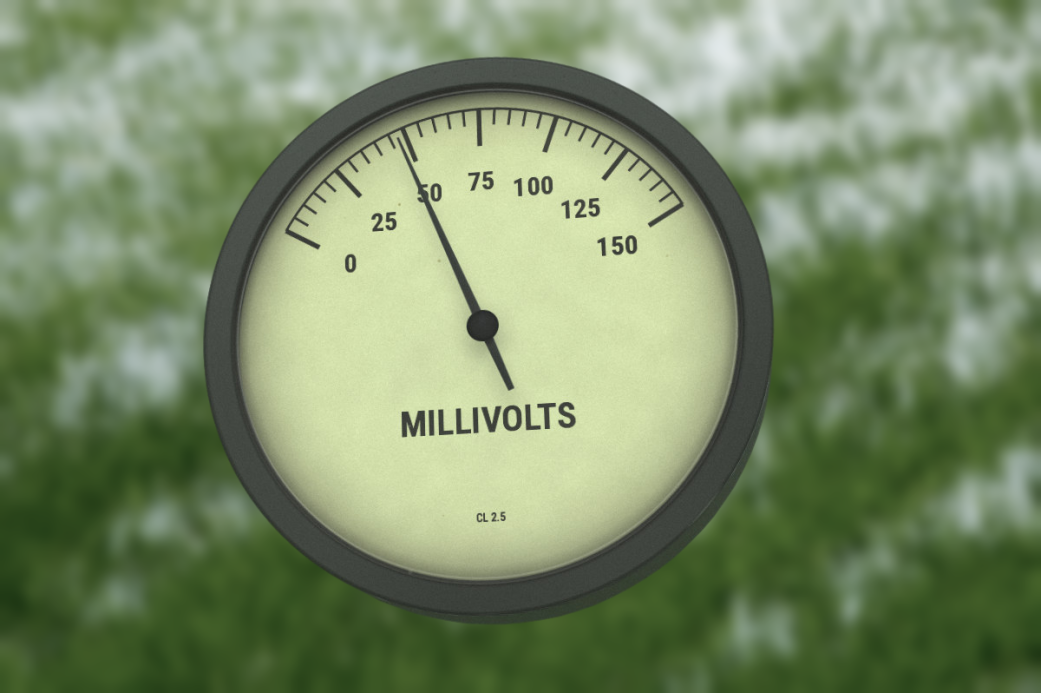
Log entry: **47.5** mV
